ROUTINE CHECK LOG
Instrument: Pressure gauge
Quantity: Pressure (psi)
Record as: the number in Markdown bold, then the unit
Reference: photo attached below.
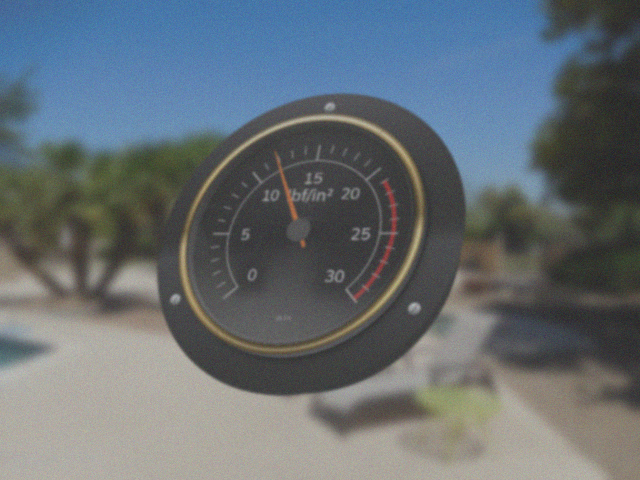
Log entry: **12** psi
